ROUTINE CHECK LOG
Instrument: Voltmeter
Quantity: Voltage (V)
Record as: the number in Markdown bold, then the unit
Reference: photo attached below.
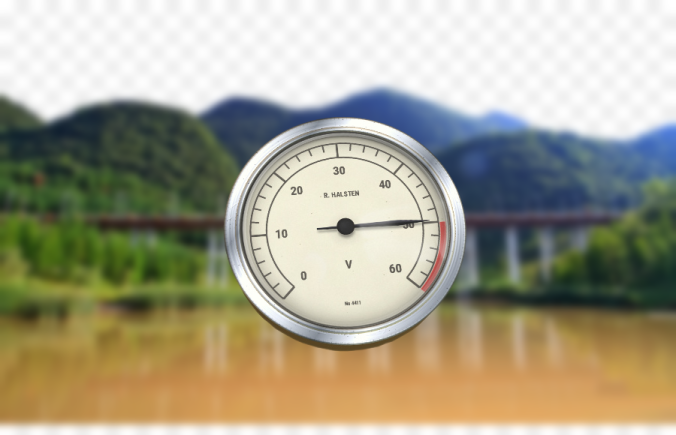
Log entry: **50** V
